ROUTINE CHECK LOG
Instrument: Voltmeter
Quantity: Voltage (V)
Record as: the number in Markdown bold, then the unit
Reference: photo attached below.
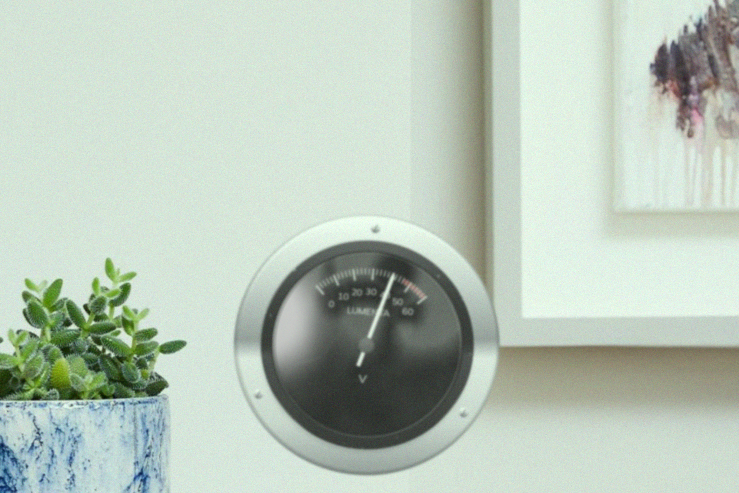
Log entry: **40** V
